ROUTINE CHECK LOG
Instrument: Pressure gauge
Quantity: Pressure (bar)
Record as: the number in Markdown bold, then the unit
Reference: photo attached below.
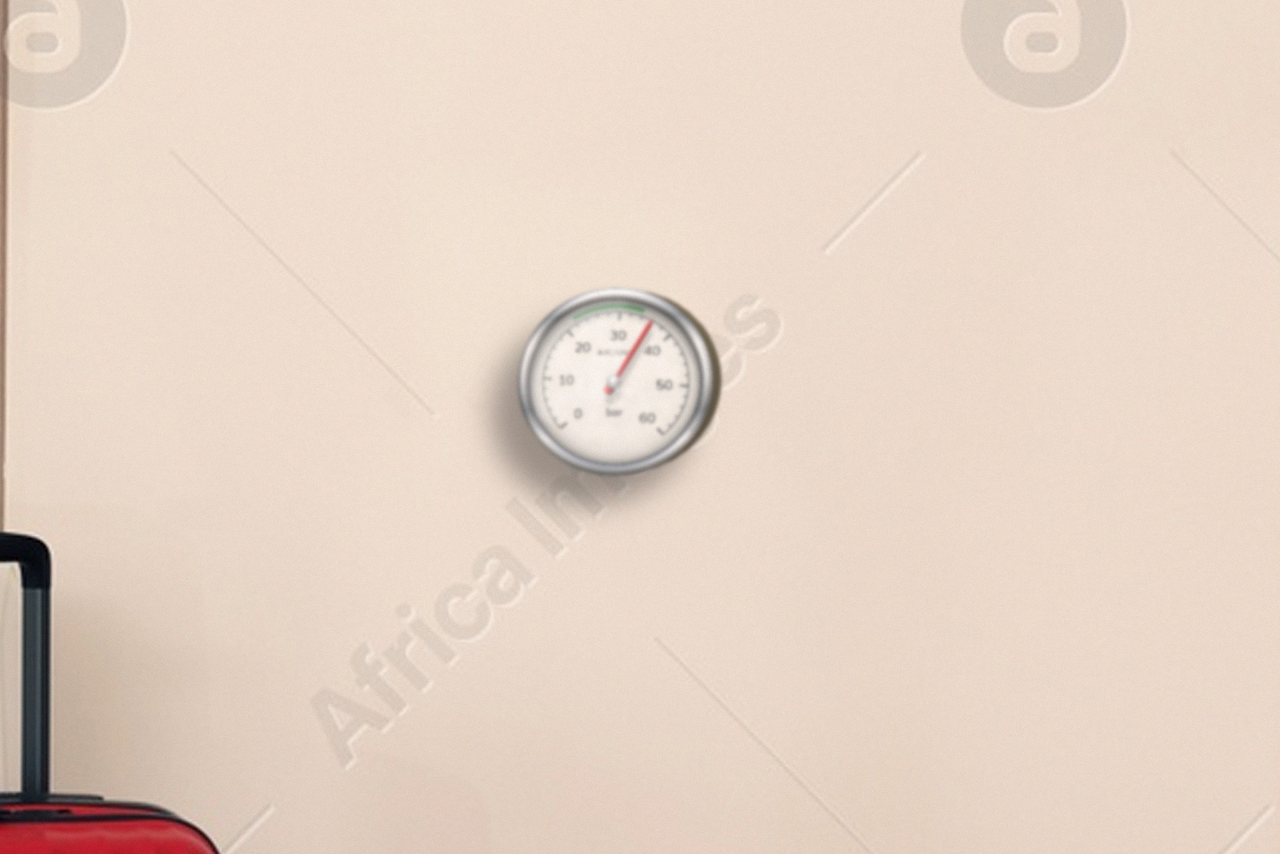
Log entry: **36** bar
